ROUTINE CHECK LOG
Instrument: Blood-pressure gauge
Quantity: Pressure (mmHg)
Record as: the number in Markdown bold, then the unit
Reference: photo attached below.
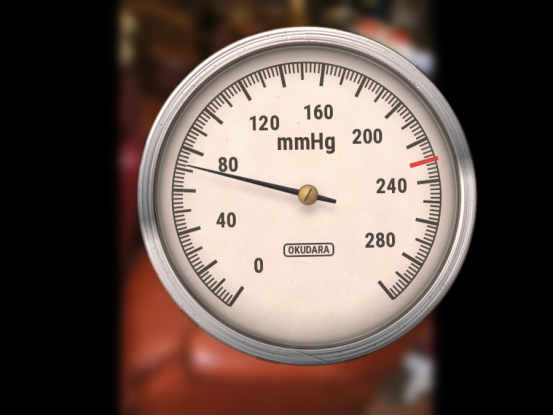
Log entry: **72** mmHg
